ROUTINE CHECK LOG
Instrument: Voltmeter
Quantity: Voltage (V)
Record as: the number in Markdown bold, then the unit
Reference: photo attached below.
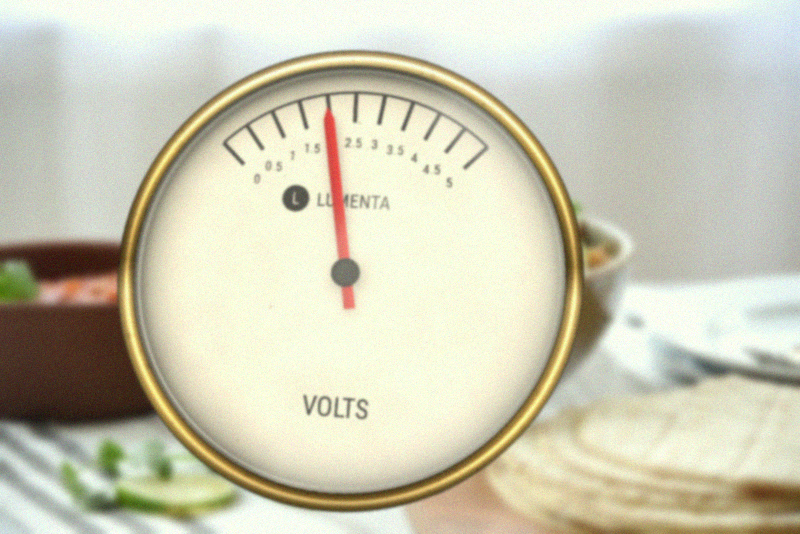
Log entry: **2** V
